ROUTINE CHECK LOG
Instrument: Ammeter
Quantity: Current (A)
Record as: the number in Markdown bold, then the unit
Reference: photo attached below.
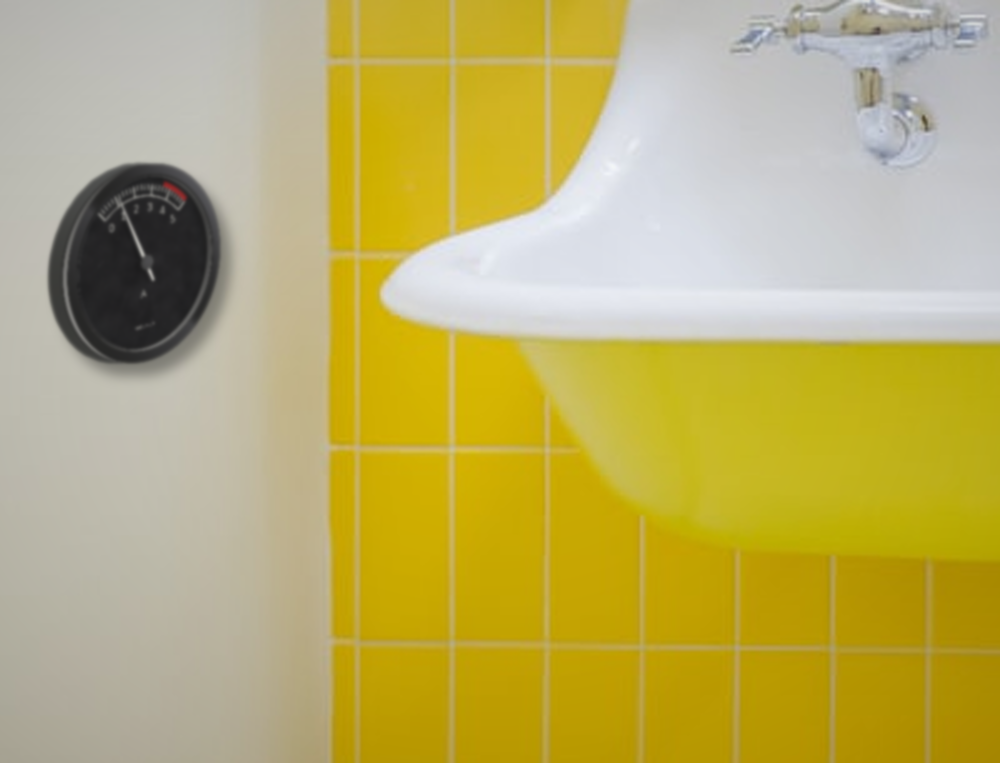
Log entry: **1** A
